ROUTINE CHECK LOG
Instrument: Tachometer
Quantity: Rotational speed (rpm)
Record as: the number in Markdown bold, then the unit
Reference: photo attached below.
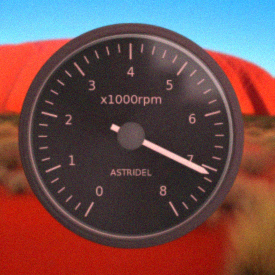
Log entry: **7100** rpm
